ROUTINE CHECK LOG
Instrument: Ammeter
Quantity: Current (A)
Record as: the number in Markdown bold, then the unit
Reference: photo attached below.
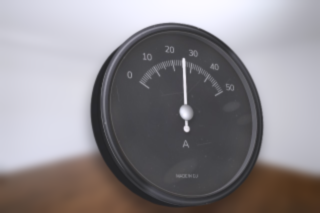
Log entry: **25** A
